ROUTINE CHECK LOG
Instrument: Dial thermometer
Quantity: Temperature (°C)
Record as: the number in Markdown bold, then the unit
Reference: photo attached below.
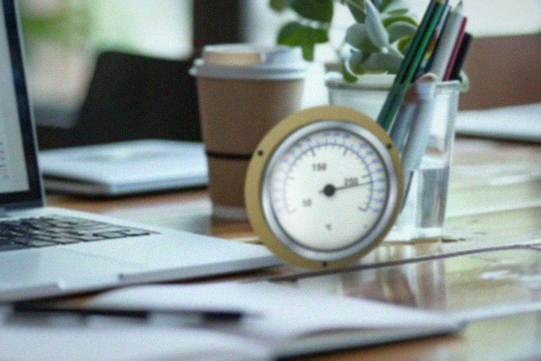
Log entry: **260** °C
